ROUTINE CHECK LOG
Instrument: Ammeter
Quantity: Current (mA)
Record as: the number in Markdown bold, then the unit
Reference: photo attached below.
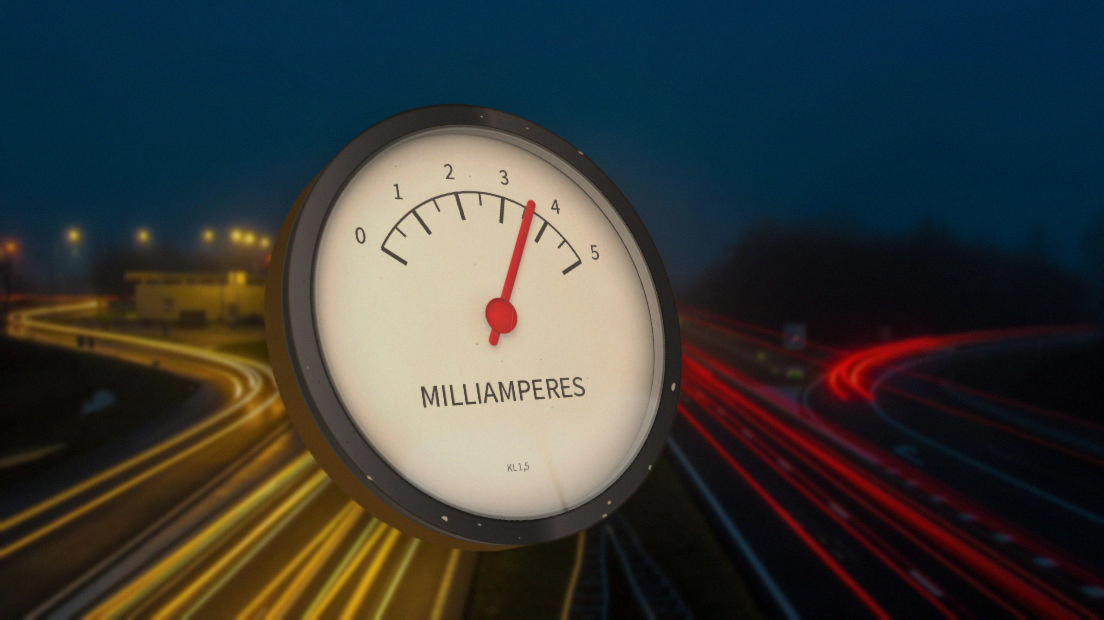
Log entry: **3.5** mA
